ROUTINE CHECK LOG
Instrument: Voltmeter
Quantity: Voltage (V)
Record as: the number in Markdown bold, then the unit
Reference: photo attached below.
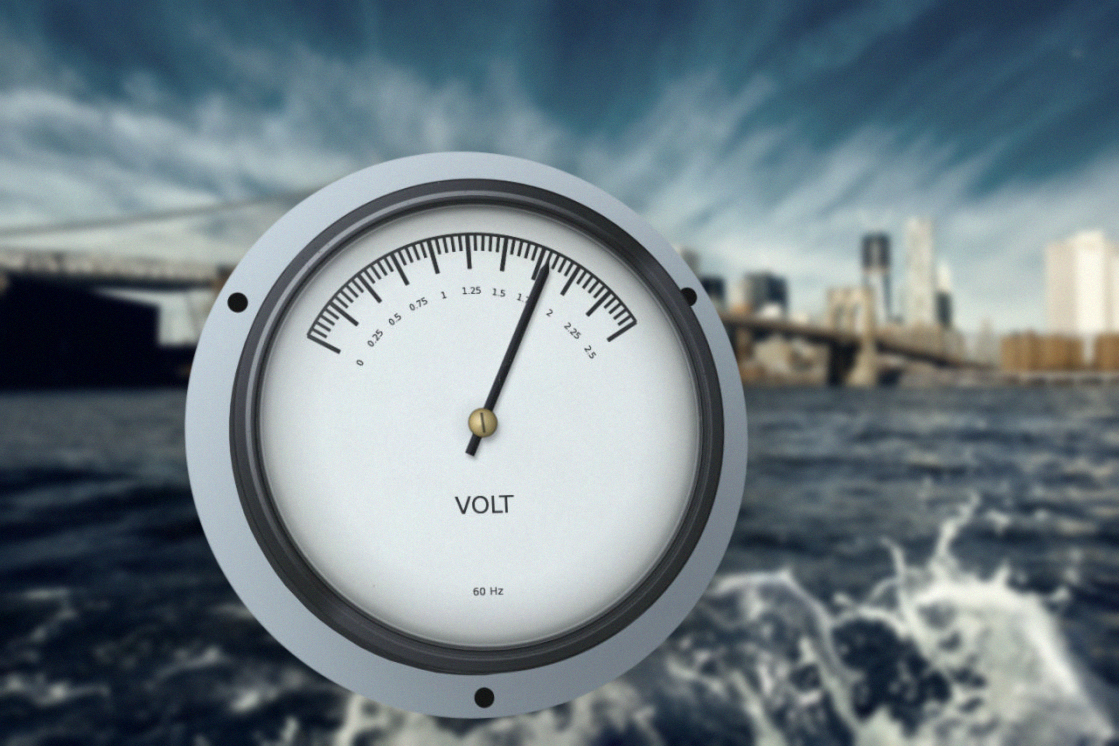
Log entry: **1.8** V
